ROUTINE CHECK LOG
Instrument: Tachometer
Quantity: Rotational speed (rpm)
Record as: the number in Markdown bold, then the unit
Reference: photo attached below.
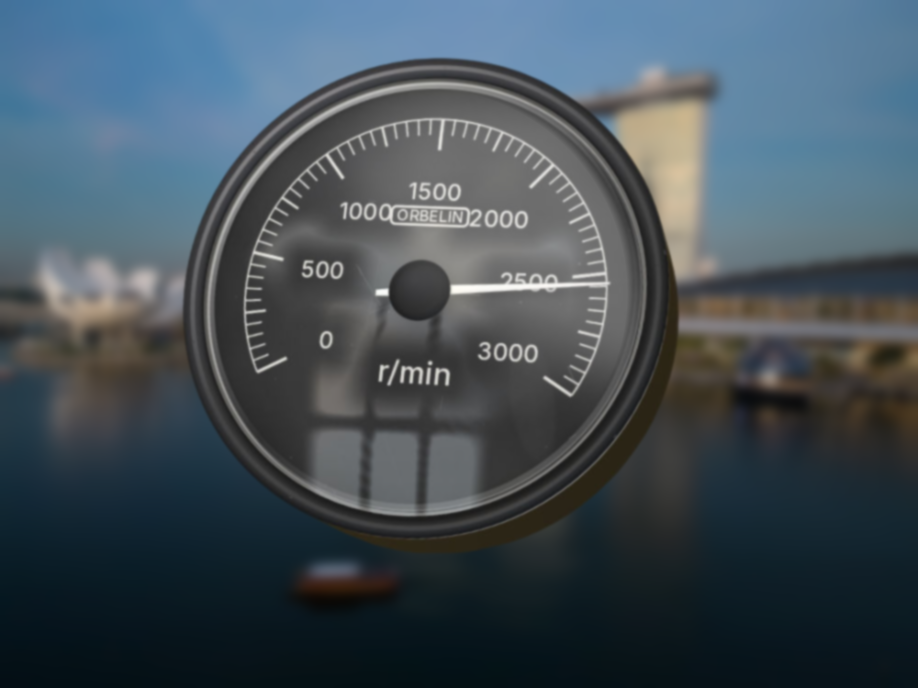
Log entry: **2550** rpm
